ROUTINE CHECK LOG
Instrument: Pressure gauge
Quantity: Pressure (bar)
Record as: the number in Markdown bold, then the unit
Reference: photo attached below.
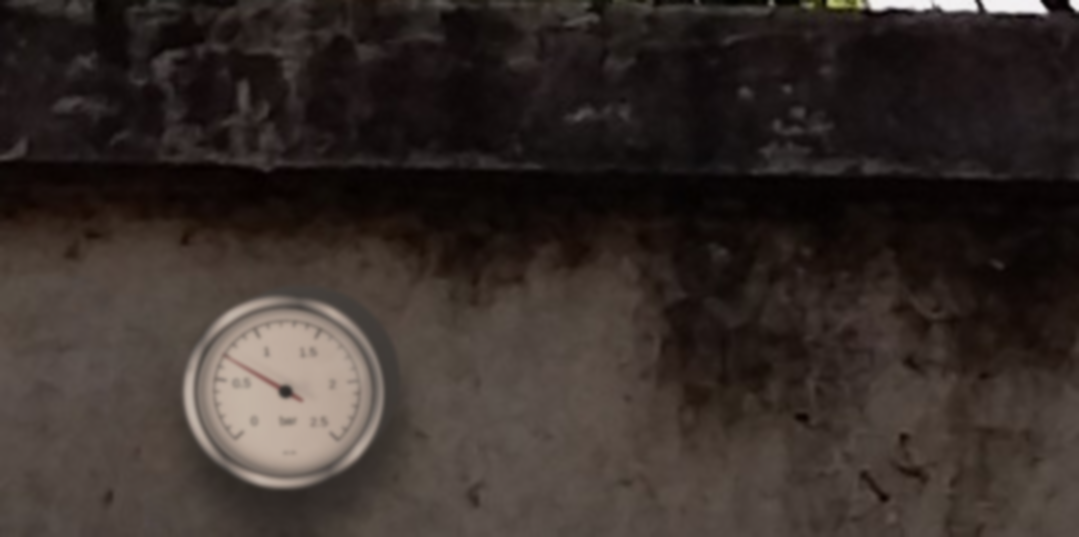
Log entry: **0.7** bar
